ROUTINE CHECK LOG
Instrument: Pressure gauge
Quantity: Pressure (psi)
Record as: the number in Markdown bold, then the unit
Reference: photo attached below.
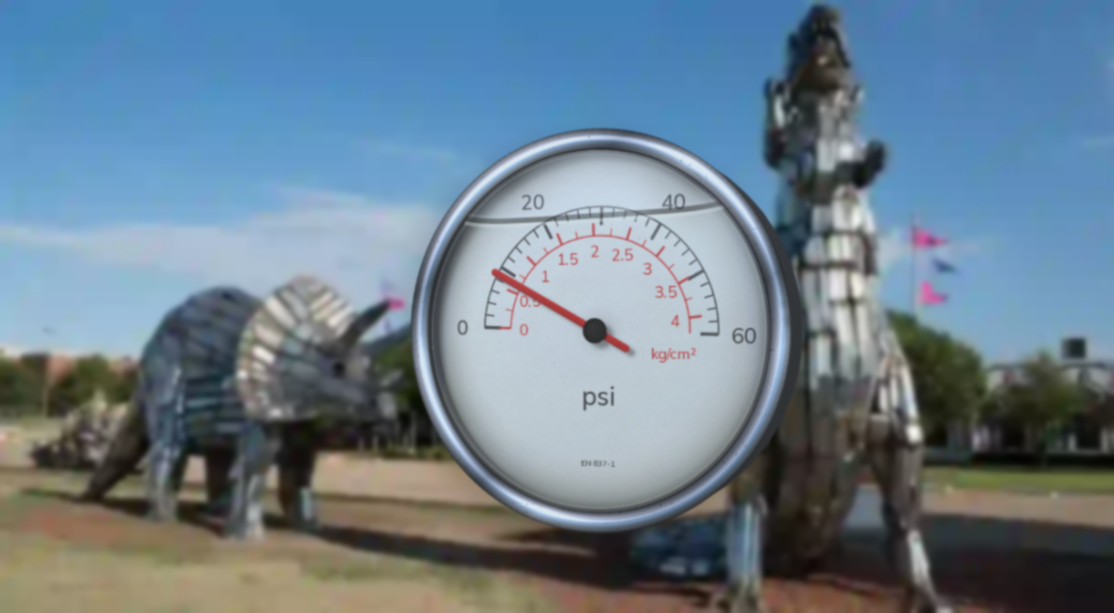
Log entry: **9** psi
